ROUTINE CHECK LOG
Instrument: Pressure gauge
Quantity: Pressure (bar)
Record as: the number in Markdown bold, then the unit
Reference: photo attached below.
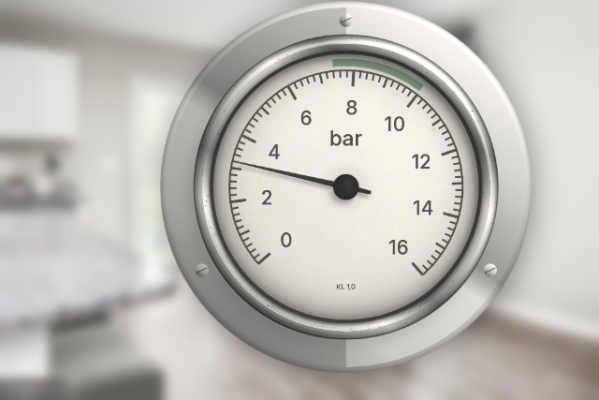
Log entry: **3.2** bar
